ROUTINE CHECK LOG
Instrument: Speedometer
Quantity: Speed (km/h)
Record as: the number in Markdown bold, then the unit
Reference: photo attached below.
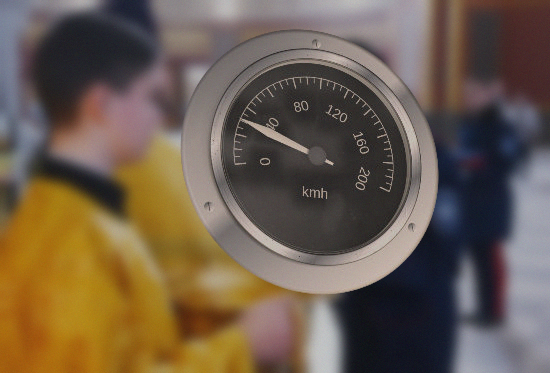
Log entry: **30** km/h
